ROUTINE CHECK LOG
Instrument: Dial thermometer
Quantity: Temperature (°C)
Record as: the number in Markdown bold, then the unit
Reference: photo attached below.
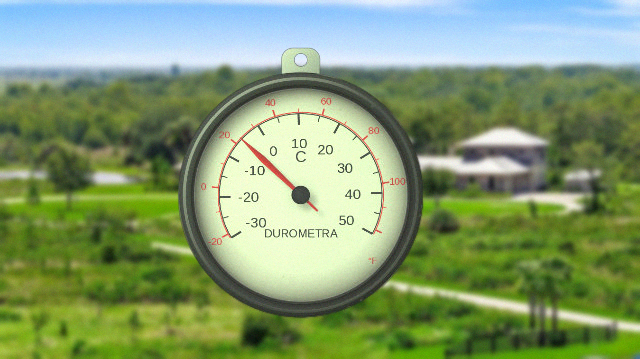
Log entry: **-5** °C
